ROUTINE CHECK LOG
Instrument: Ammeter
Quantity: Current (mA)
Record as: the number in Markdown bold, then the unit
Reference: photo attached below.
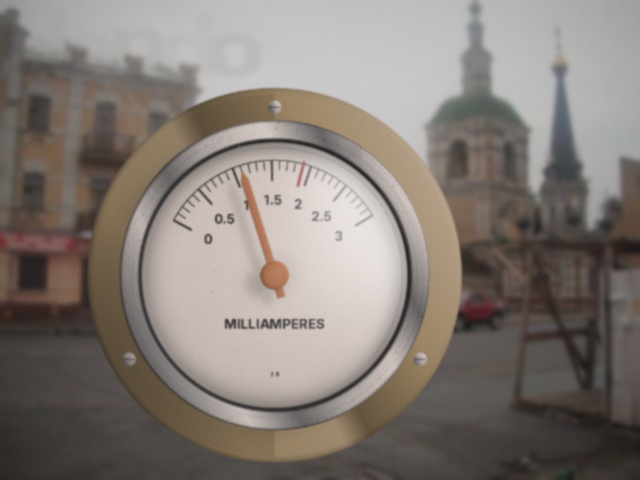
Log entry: **1.1** mA
